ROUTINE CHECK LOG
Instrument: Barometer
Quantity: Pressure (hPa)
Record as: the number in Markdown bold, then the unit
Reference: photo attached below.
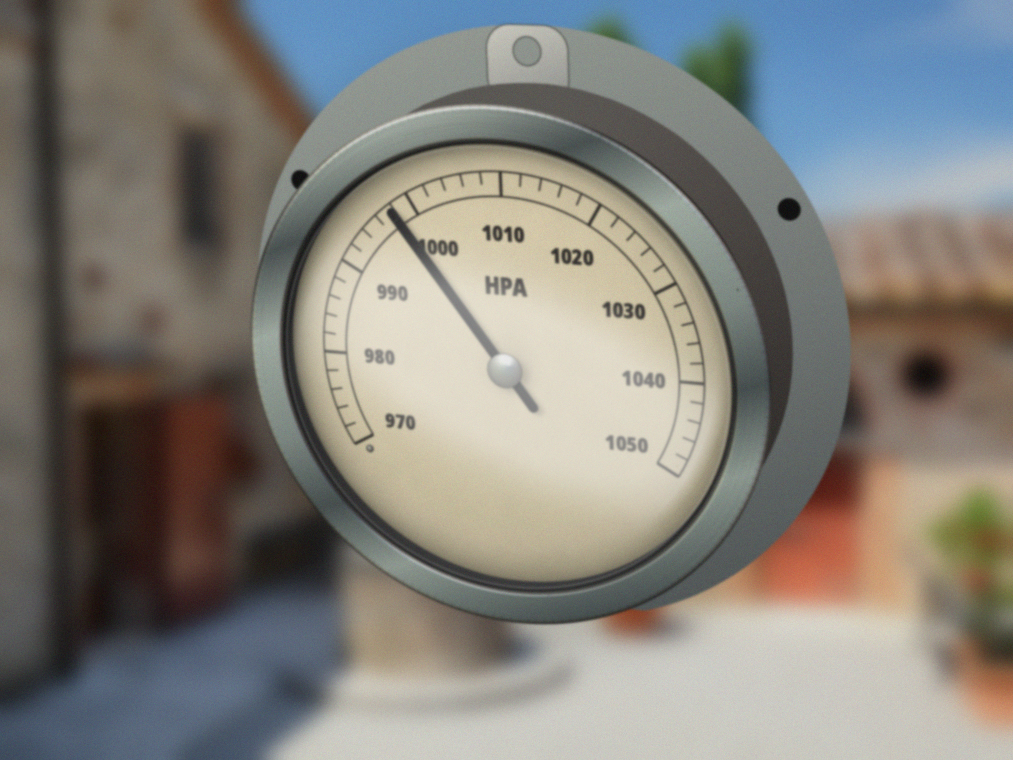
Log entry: **998** hPa
